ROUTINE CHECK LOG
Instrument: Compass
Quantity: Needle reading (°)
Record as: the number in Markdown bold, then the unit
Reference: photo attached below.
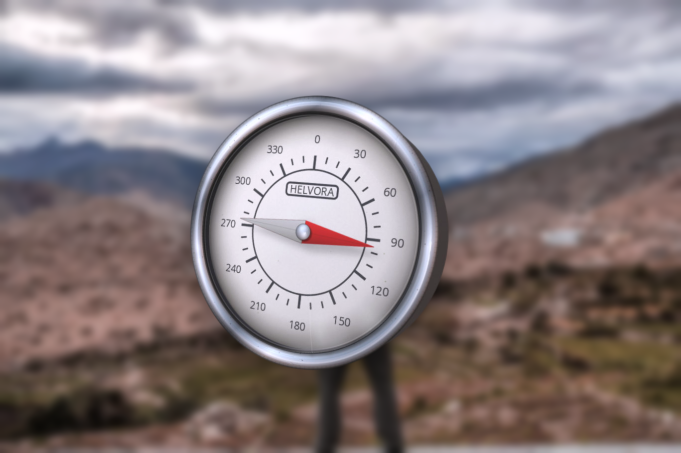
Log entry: **95** °
